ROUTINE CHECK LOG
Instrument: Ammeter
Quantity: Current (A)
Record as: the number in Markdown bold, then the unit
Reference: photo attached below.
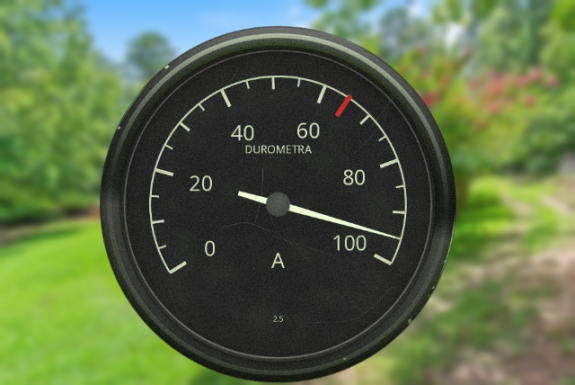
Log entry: **95** A
